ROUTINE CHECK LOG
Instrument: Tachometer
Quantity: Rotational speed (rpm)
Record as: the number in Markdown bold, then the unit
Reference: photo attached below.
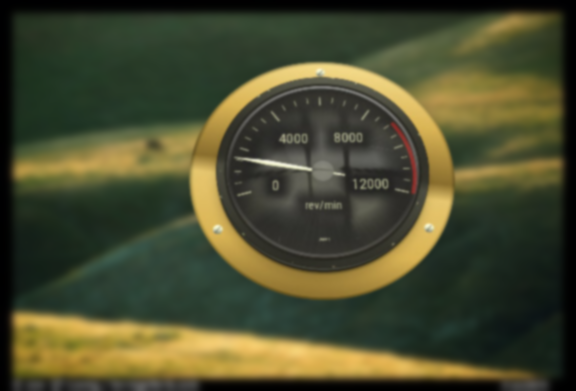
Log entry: **1500** rpm
